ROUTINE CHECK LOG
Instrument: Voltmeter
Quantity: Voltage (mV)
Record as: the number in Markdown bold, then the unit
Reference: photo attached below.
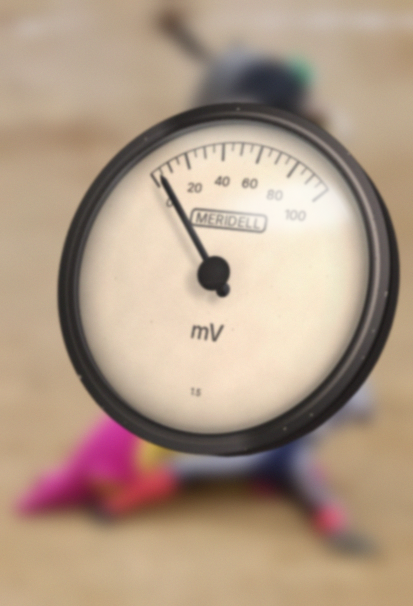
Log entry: **5** mV
